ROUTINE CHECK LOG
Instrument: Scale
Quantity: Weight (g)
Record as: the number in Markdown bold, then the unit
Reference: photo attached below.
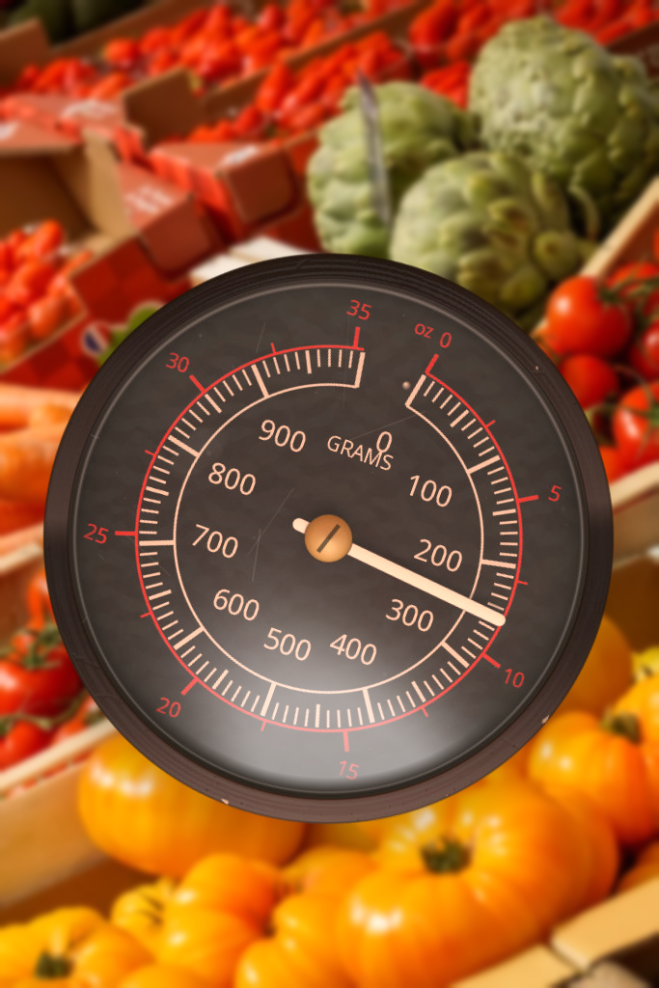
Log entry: **250** g
